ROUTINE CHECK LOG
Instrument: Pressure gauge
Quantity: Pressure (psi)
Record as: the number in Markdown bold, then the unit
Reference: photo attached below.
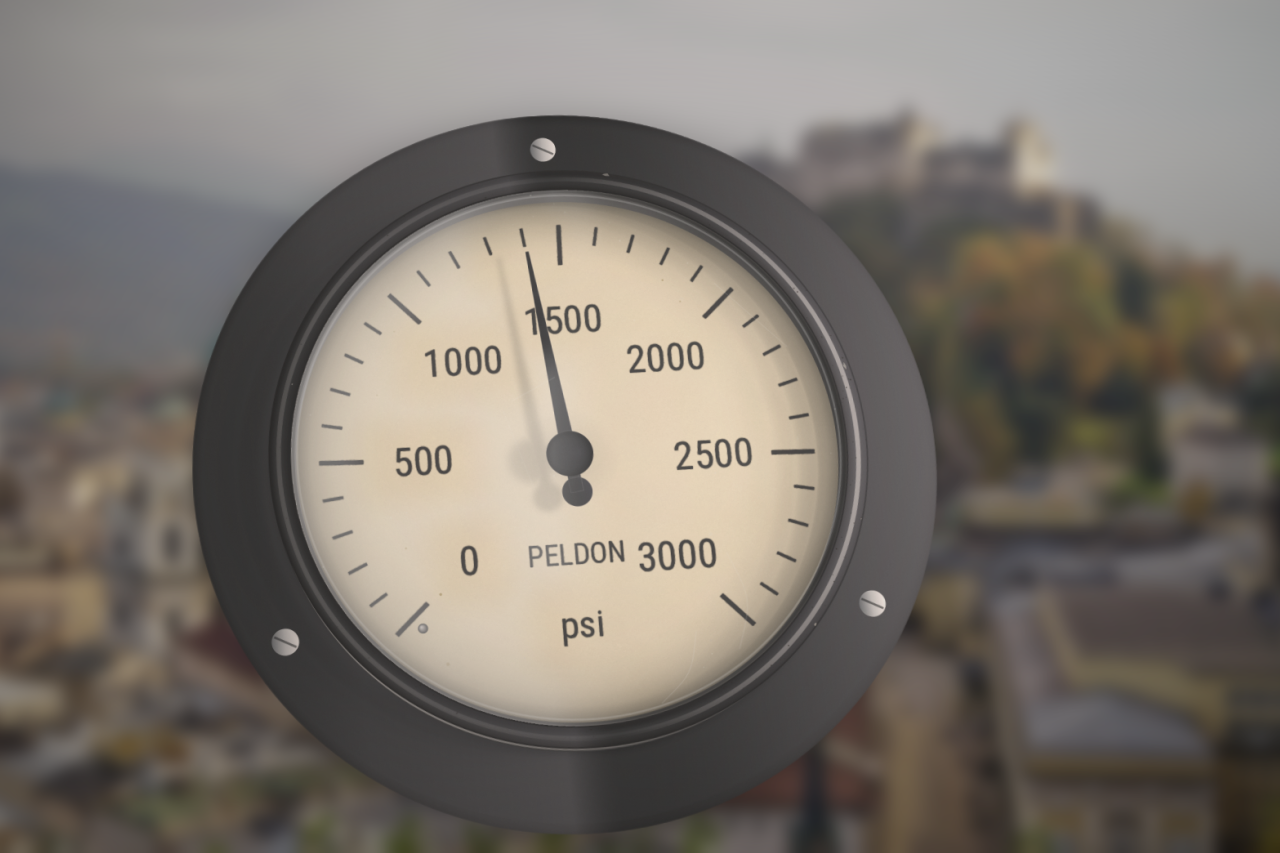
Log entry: **1400** psi
